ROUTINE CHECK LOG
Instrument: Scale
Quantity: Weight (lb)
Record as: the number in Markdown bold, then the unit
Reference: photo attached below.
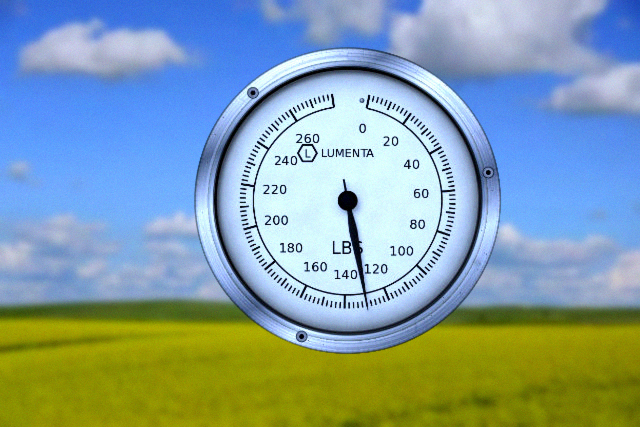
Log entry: **130** lb
